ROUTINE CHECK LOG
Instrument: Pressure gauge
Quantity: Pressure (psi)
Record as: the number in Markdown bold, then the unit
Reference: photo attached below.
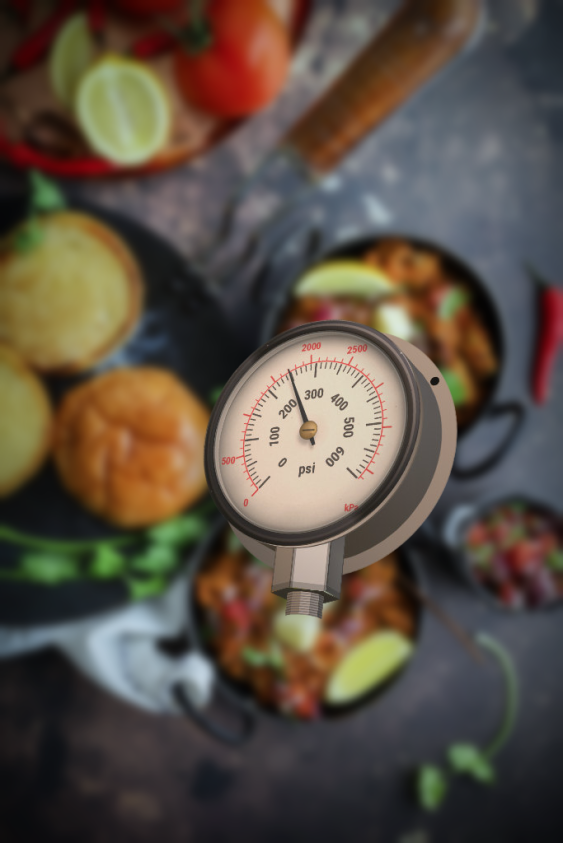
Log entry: **250** psi
